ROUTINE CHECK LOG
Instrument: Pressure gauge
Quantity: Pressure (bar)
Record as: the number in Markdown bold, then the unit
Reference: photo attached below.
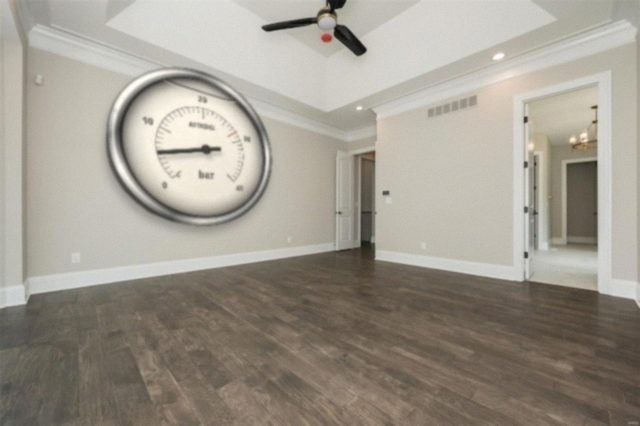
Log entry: **5** bar
